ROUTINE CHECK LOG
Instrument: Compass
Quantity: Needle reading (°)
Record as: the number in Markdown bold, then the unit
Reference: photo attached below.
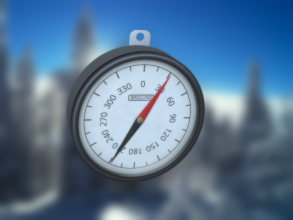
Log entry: **30** °
